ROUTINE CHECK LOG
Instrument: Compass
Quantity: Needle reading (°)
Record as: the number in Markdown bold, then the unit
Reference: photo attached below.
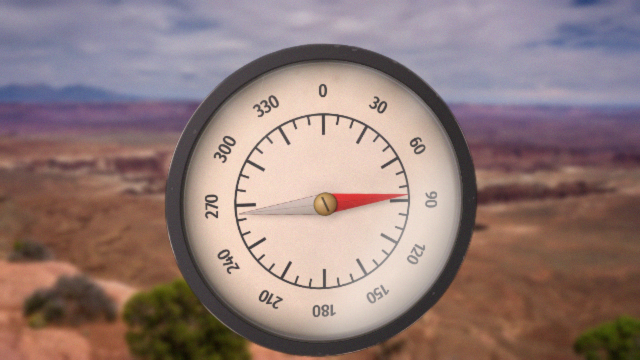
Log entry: **85** °
